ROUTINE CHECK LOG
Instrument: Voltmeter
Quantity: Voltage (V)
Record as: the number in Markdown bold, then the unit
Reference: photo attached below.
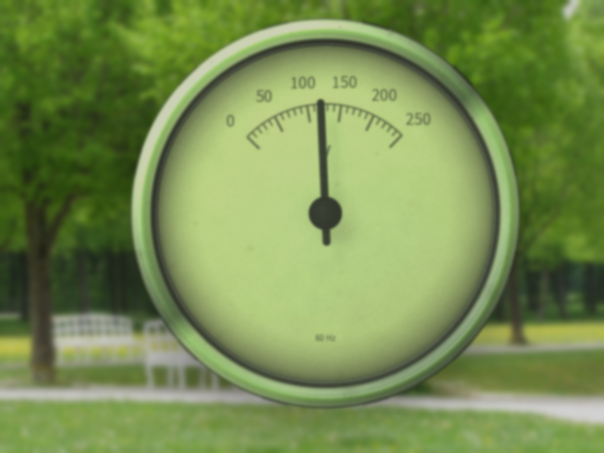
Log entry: **120** V
